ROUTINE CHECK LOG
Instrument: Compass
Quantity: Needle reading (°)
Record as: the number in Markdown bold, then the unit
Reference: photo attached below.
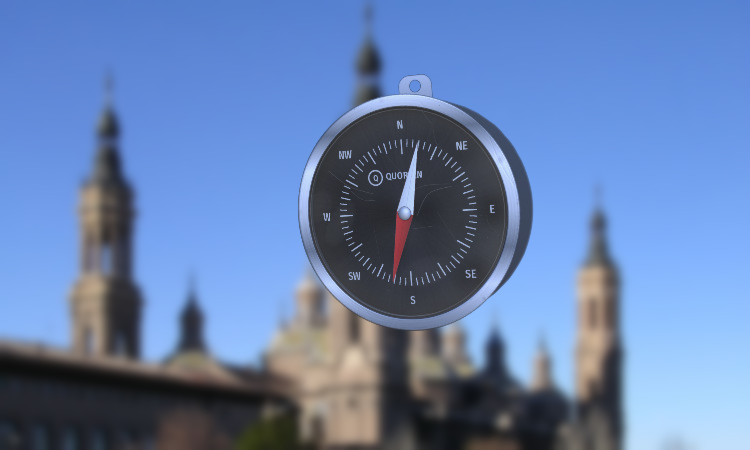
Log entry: **195** °
